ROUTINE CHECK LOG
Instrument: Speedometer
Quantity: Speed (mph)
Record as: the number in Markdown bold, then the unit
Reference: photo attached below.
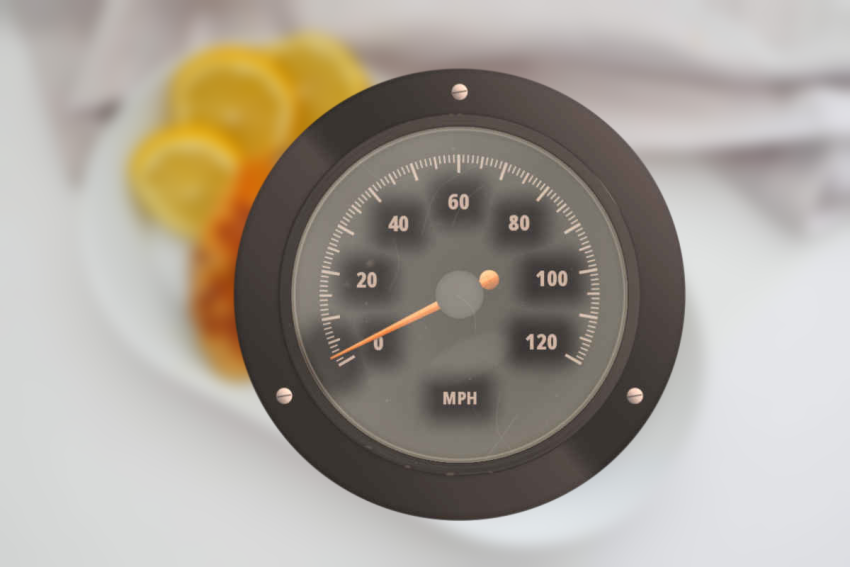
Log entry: **2** mph
